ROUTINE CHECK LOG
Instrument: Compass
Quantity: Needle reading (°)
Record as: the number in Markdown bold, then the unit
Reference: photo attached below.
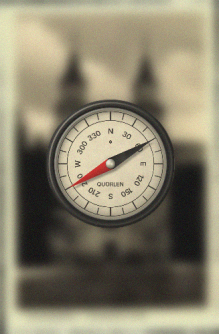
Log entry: **240** °
